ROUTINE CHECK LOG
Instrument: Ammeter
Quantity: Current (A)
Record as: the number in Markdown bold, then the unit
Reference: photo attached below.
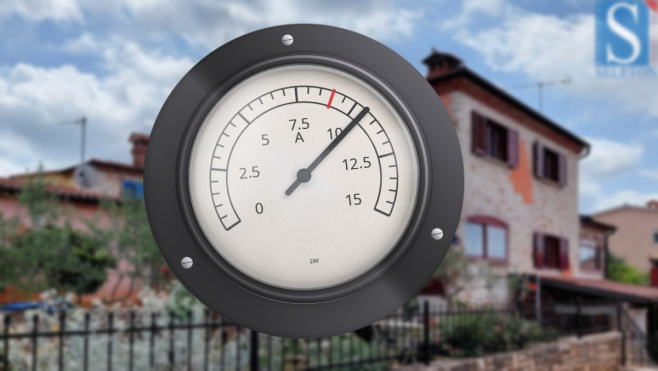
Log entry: **10.5** A
